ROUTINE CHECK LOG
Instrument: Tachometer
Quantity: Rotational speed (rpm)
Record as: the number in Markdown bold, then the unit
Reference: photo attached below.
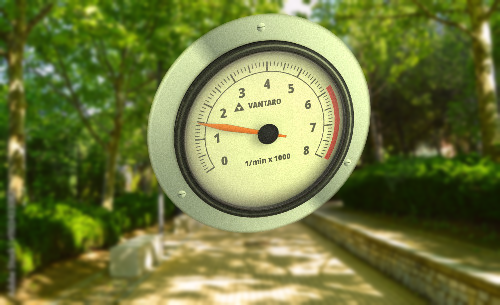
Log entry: **1500** rpm
